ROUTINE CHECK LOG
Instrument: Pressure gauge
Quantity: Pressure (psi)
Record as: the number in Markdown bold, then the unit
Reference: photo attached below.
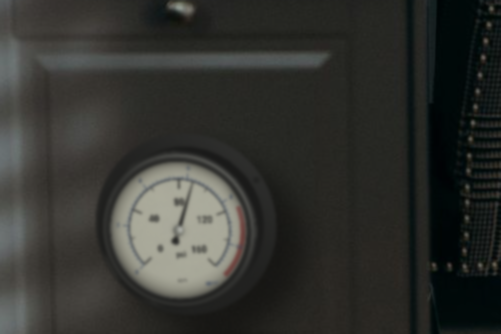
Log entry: **90** psi
